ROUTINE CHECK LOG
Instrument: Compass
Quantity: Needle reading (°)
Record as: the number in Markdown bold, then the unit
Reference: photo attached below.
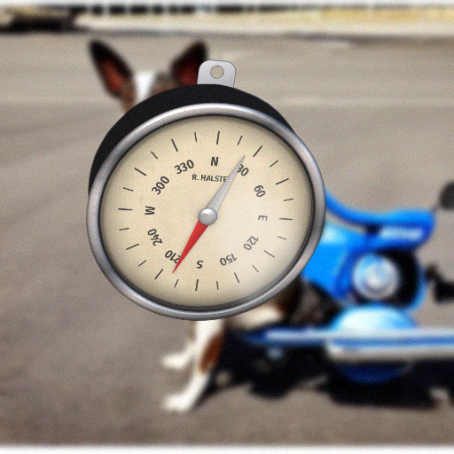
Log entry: **202.5** °
